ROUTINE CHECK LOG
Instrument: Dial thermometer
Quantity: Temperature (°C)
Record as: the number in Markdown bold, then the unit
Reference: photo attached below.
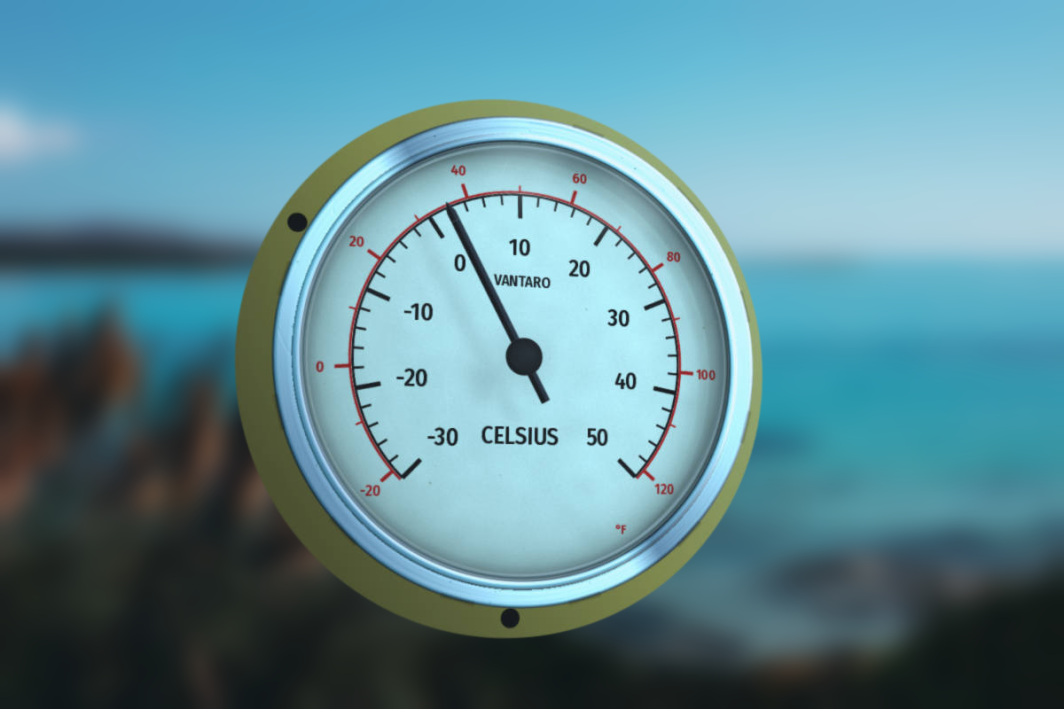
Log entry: **2** °C
